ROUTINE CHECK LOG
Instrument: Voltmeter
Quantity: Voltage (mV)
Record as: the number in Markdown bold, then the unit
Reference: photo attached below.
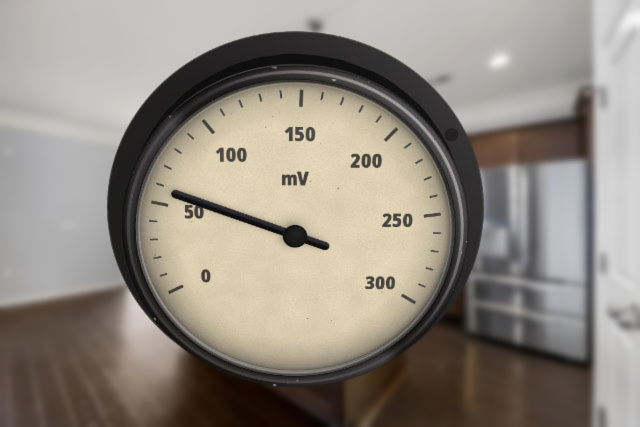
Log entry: **60** mV
